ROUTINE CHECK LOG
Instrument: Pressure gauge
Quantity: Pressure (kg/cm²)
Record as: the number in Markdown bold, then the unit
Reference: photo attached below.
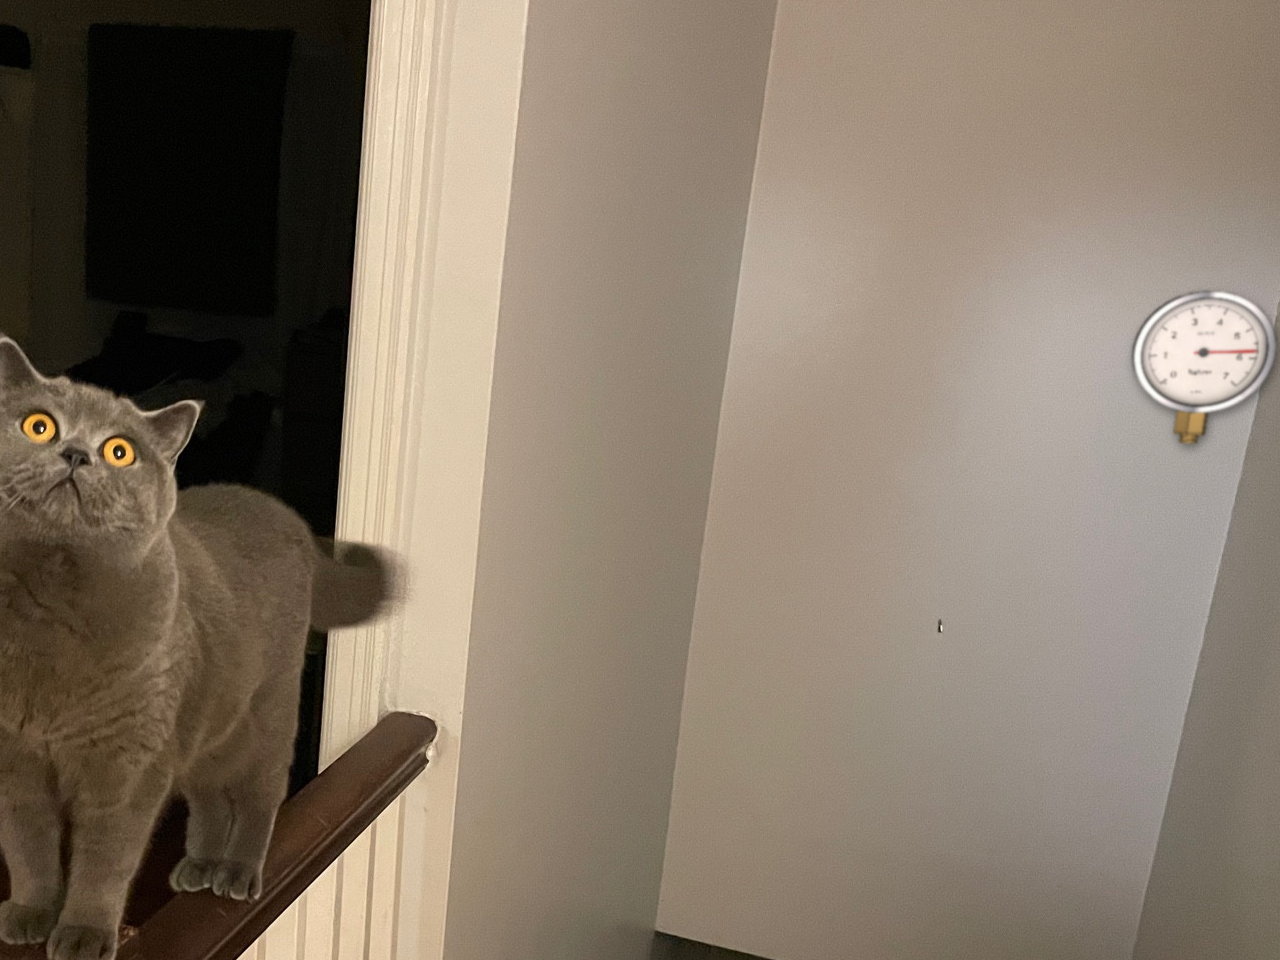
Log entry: **5.75** kg/cm²
